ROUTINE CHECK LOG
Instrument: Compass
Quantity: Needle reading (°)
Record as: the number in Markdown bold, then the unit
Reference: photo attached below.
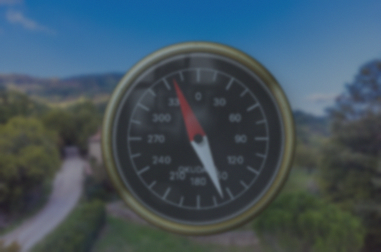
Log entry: **337.5** °
